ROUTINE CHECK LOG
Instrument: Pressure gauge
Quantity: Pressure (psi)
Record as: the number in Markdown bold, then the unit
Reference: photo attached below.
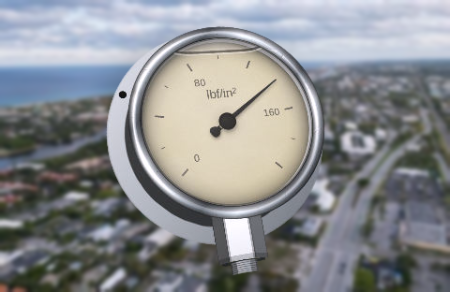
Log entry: **140** psi
